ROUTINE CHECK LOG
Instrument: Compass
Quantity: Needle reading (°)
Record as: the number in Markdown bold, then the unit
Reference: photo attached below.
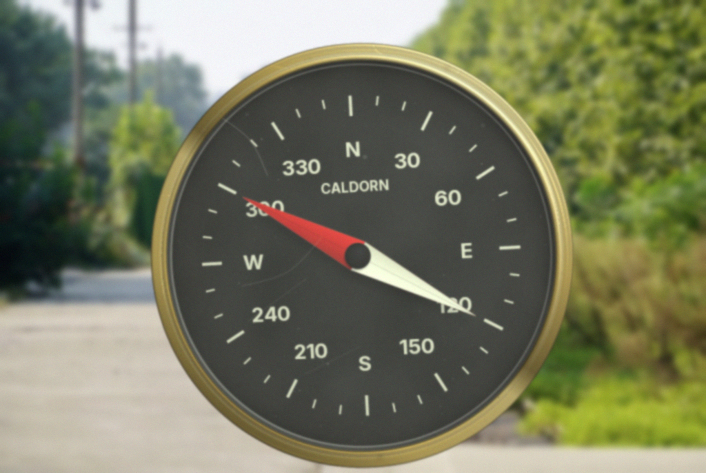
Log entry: **300** °
